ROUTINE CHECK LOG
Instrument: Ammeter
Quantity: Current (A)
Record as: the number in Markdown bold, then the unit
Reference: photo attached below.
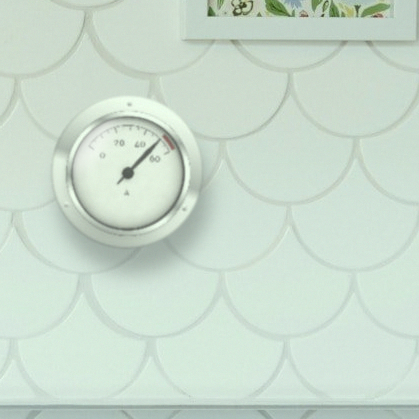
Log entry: **50** A
